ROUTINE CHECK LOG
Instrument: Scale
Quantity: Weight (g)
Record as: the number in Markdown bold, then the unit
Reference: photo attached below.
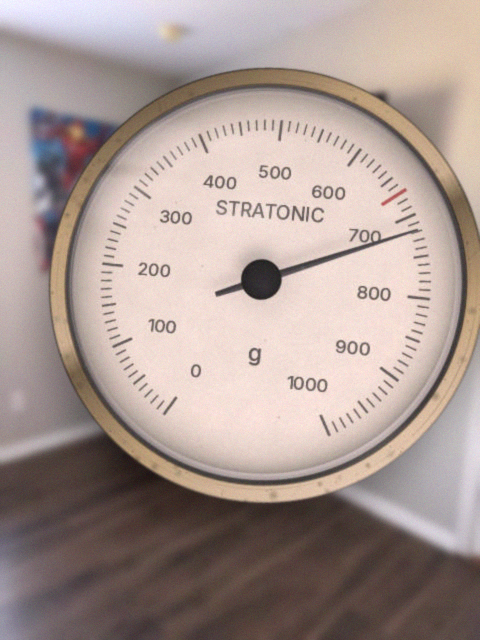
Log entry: **720** g
